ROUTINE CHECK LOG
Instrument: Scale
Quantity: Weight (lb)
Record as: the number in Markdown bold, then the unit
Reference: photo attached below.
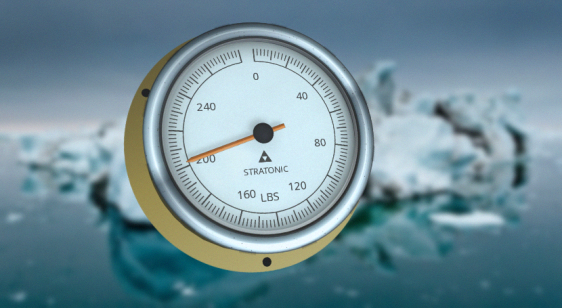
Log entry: **202** lb
